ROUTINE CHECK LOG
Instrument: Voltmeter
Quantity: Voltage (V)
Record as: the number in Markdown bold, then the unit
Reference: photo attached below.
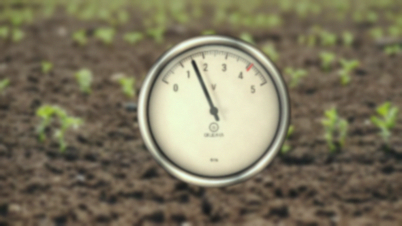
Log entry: **1.5** V
